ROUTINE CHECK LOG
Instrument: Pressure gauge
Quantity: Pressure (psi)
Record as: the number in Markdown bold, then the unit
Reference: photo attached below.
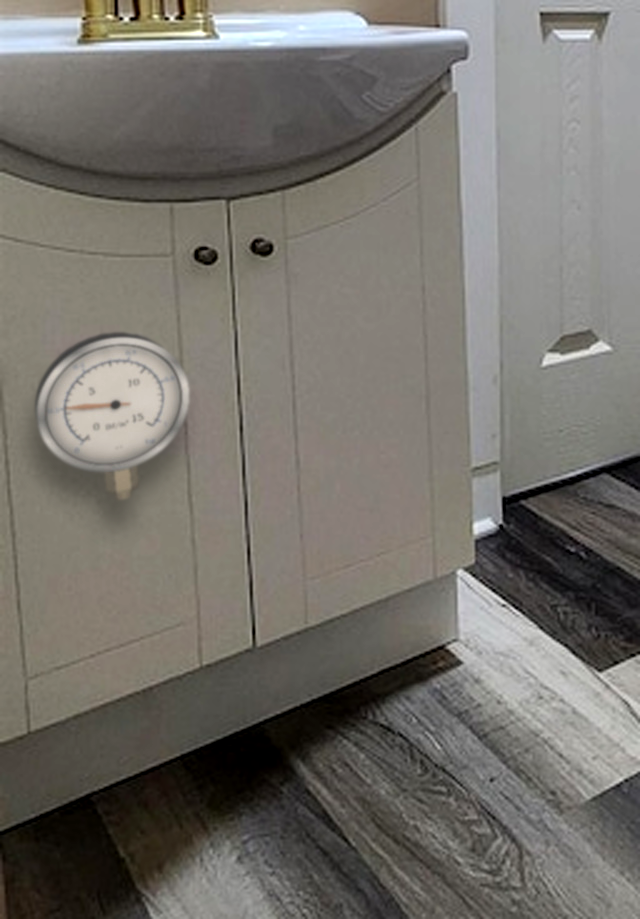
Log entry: **3** psi
